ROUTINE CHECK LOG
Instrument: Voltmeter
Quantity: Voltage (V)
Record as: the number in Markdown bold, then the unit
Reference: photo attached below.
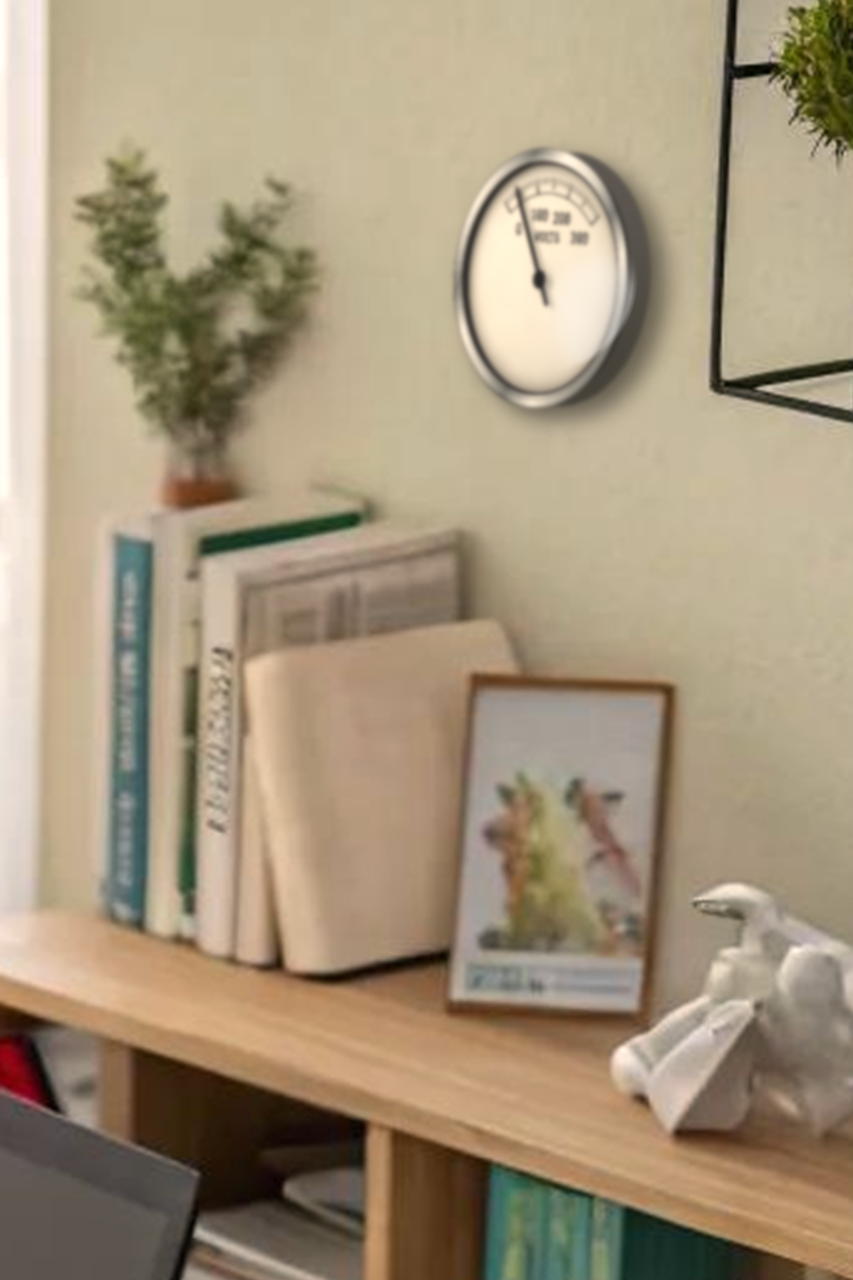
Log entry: **50** V
